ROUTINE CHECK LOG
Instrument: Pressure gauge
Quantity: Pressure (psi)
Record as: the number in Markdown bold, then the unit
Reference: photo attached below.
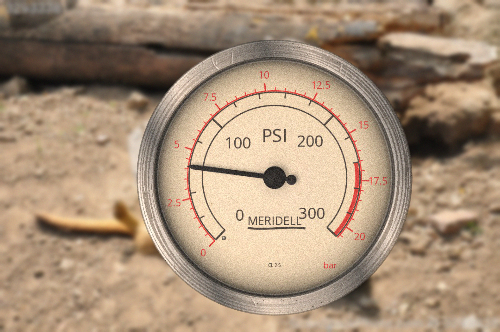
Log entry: **60** psi
